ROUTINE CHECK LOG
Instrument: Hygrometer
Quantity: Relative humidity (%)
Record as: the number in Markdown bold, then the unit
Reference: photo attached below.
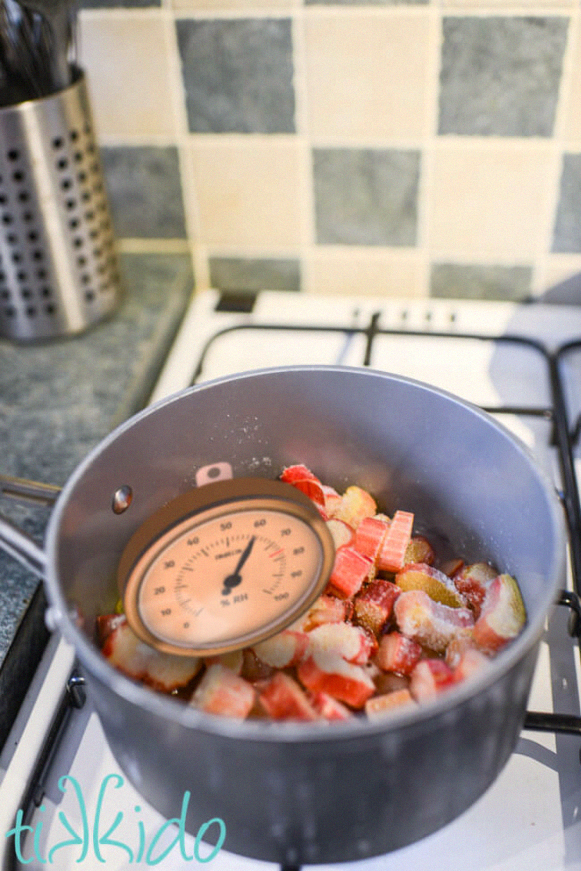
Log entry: **60** %
